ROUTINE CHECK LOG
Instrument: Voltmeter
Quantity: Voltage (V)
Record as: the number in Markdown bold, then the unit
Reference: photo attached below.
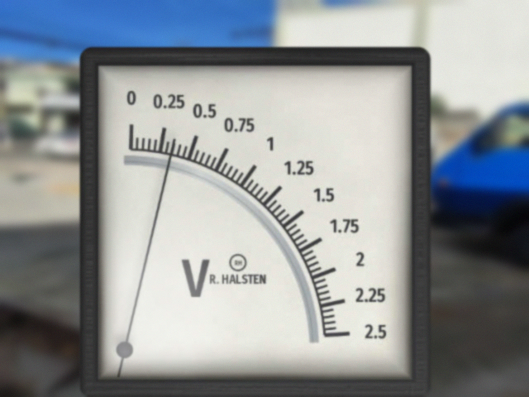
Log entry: **0.35** V
